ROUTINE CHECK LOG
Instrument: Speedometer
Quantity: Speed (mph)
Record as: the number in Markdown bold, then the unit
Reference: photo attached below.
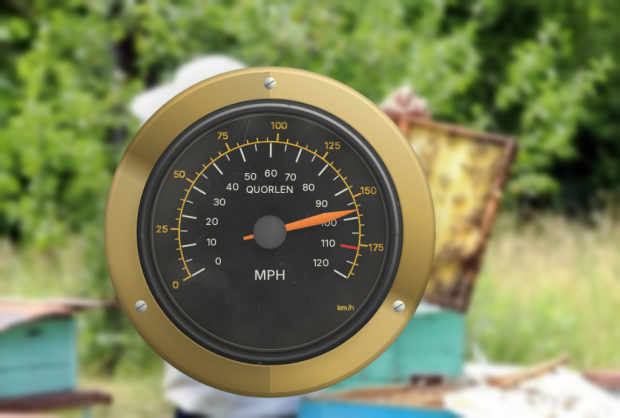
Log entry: **97.5** mph
